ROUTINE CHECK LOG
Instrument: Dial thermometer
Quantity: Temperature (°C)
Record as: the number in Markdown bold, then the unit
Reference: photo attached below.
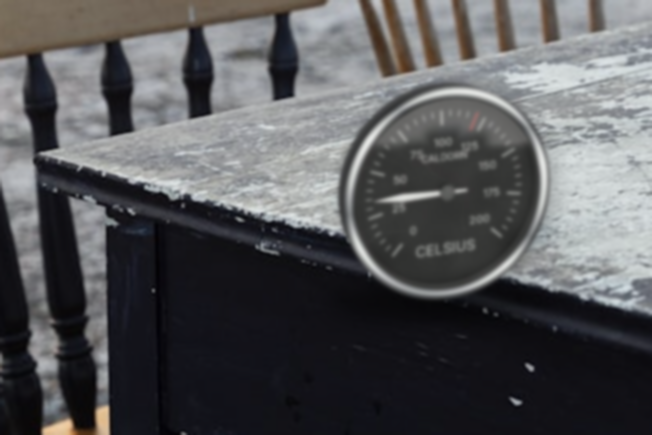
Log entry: **35** °C
